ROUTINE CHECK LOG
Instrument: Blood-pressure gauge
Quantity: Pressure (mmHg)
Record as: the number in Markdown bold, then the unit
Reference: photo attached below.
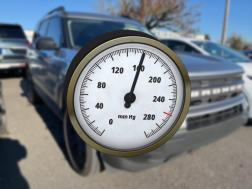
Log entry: **160** mmHg
